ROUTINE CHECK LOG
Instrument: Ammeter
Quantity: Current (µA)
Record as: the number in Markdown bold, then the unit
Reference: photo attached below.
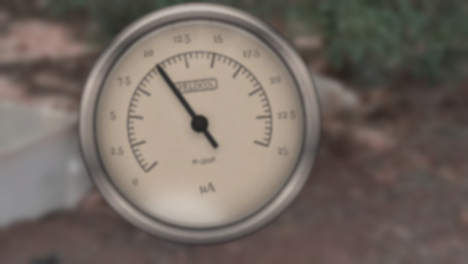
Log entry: **10** µA
